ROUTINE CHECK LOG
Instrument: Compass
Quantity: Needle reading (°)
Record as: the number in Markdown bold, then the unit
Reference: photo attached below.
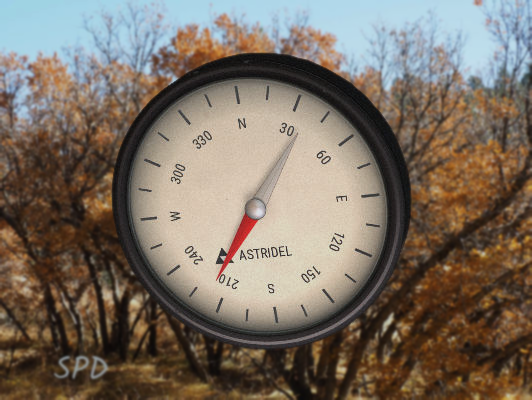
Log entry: **217.5** °
